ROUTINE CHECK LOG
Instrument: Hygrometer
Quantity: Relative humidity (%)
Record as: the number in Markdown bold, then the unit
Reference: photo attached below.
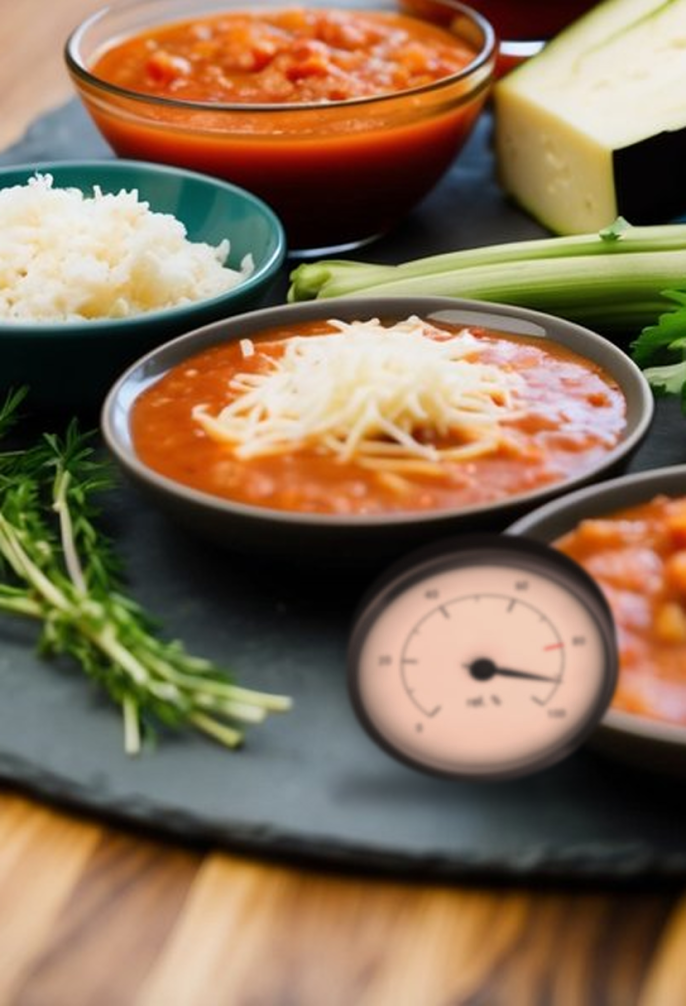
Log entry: **90** %
